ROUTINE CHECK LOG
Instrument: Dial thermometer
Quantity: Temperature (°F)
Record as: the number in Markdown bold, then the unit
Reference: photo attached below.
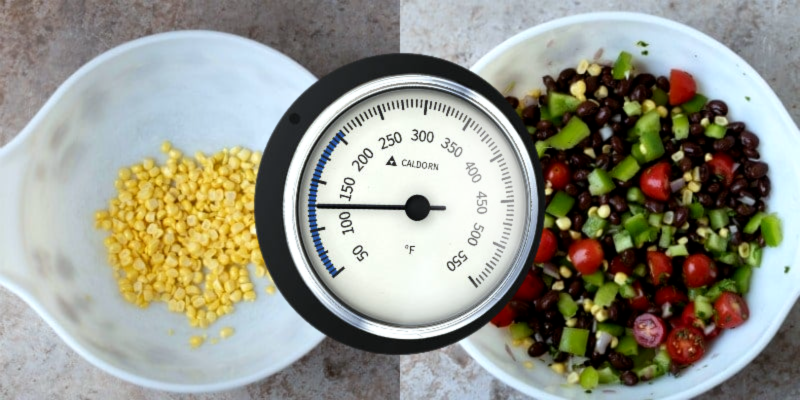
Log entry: **125** °F
